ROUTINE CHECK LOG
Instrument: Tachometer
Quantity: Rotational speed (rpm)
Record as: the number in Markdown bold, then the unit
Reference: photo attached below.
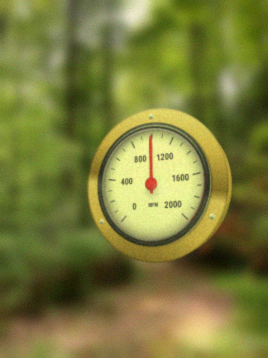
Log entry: **1000** rpm
